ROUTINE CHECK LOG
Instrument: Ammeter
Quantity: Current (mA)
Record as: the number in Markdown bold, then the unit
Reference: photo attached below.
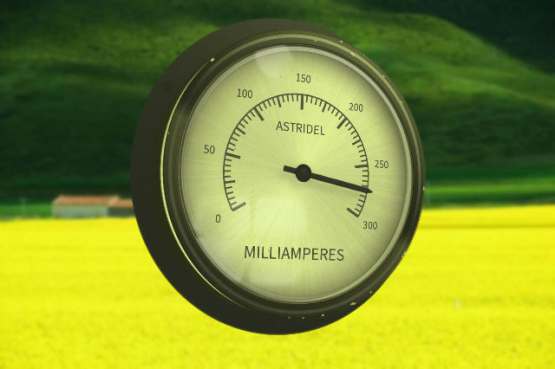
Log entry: **275** mA
